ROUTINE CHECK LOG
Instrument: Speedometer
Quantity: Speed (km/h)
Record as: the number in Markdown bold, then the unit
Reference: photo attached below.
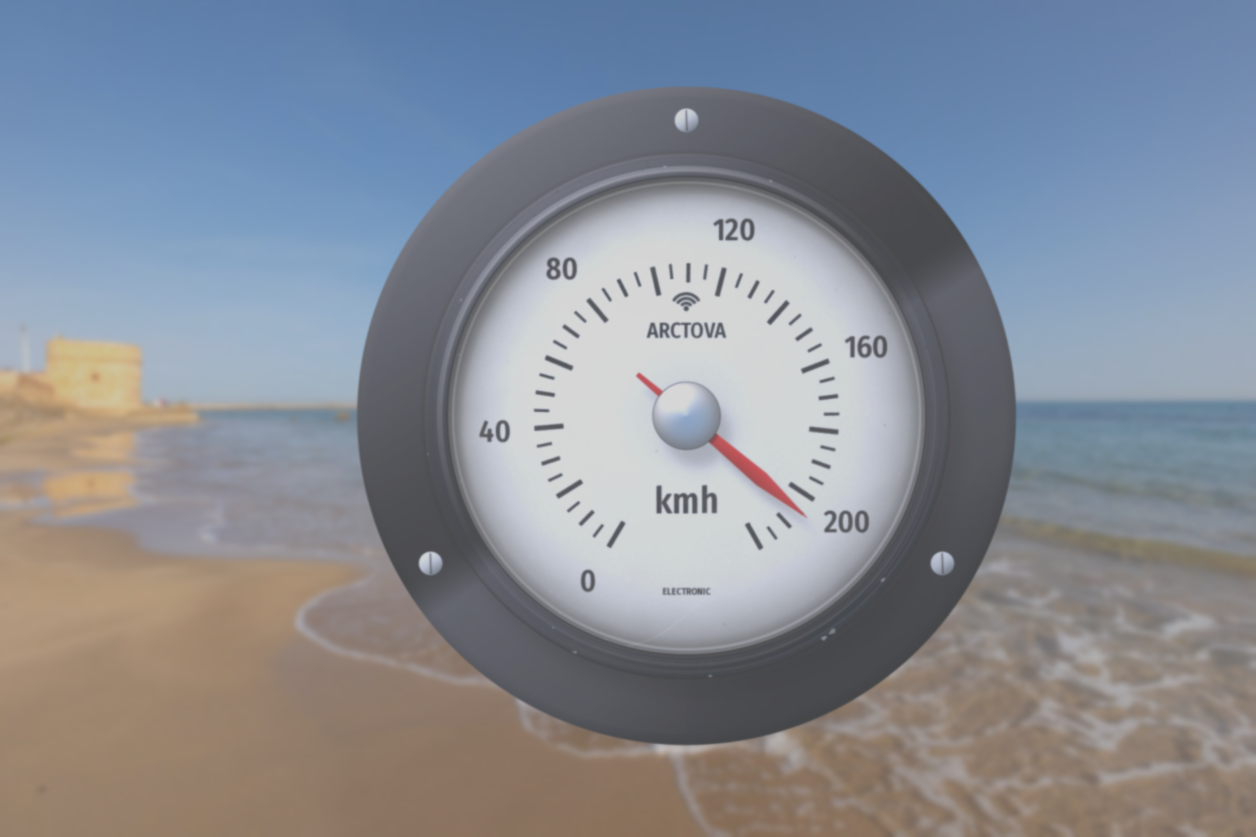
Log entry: **205** km/h
